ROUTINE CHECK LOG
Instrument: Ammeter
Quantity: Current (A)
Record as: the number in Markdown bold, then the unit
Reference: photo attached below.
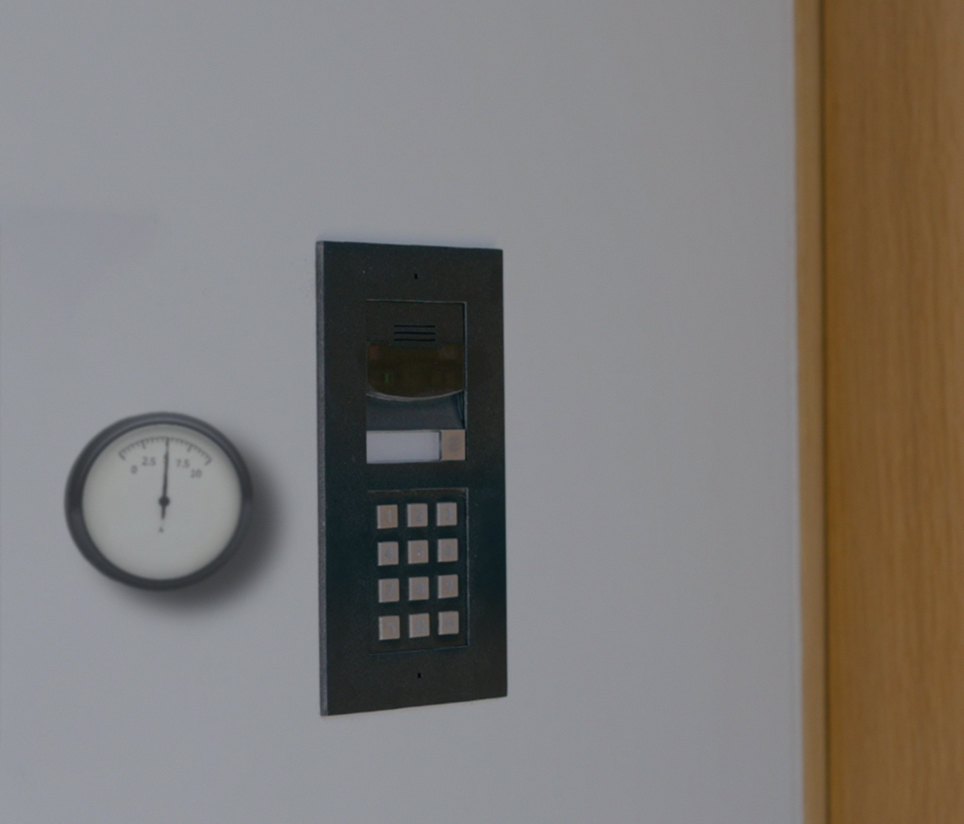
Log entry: **5** A
